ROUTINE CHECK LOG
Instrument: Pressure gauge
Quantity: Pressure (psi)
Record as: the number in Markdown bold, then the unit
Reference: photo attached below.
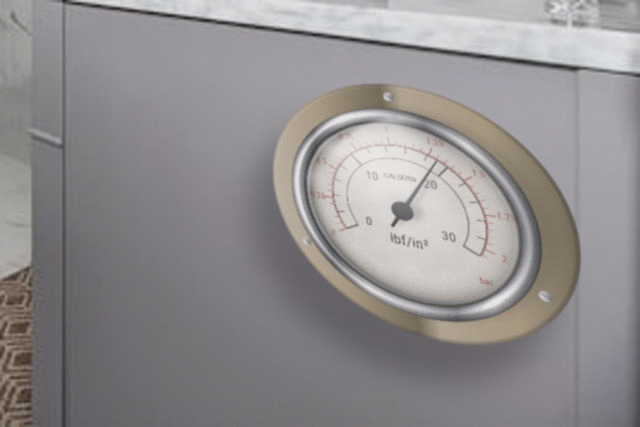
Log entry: **19** psi
